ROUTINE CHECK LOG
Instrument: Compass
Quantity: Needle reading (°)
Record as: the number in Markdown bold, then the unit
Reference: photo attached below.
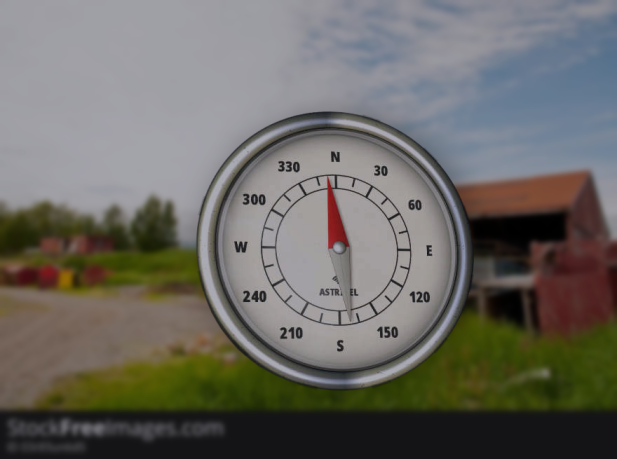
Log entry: **352.5** °
